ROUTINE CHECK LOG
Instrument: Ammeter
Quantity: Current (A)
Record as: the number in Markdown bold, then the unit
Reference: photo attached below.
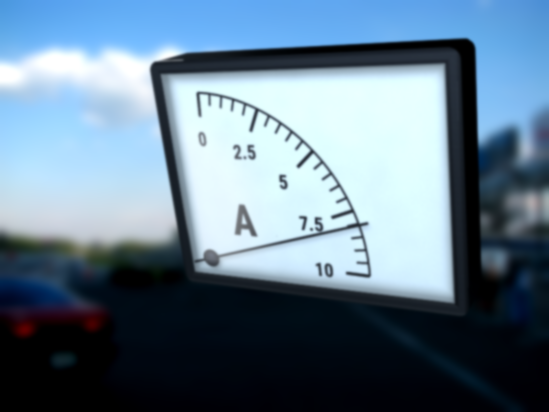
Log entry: **8** A
